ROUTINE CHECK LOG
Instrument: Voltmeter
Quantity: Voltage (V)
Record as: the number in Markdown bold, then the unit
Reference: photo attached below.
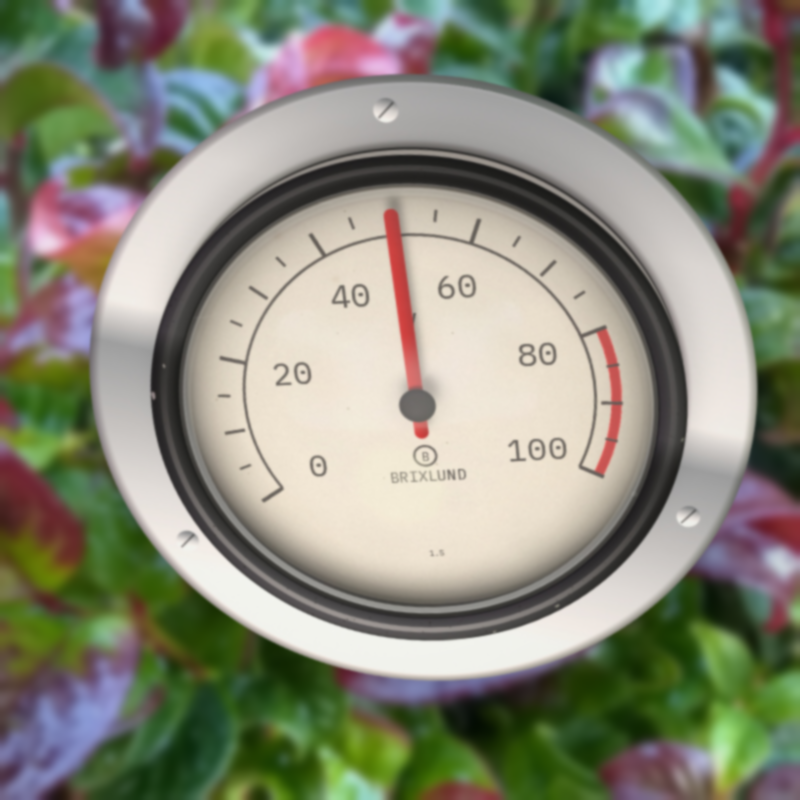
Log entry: **50** V
